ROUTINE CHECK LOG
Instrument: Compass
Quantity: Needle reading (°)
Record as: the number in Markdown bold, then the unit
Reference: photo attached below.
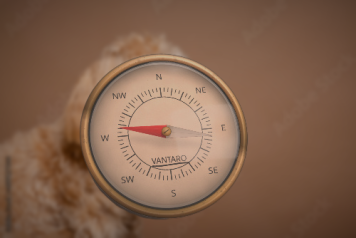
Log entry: **280** °
